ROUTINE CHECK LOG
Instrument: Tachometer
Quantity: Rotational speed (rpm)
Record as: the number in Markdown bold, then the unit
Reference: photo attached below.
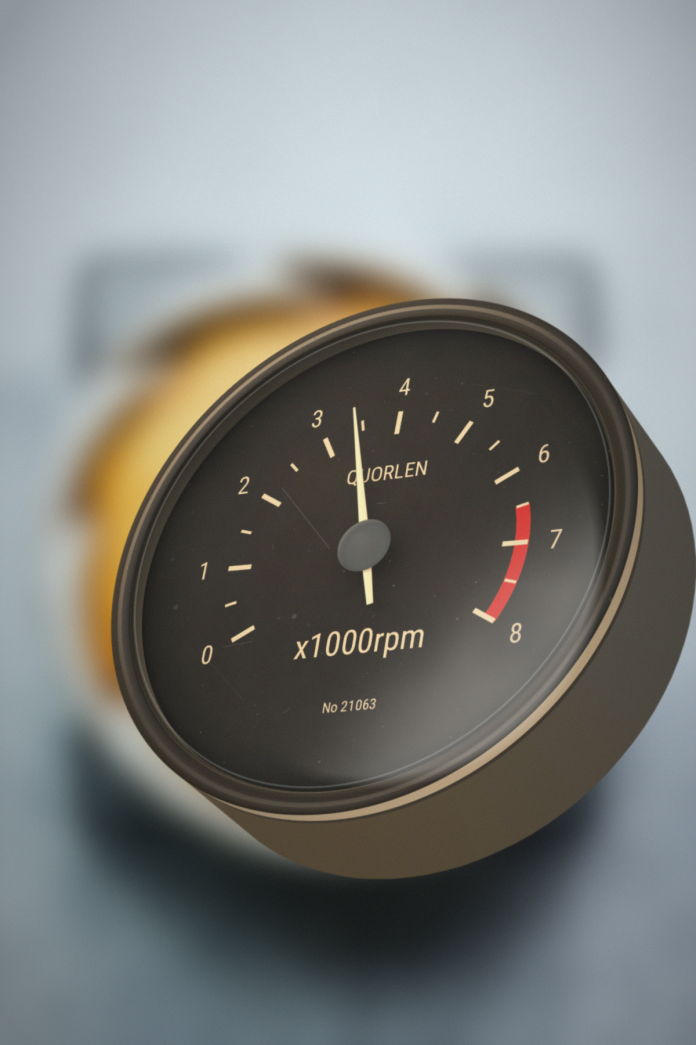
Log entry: **3500** rpm
